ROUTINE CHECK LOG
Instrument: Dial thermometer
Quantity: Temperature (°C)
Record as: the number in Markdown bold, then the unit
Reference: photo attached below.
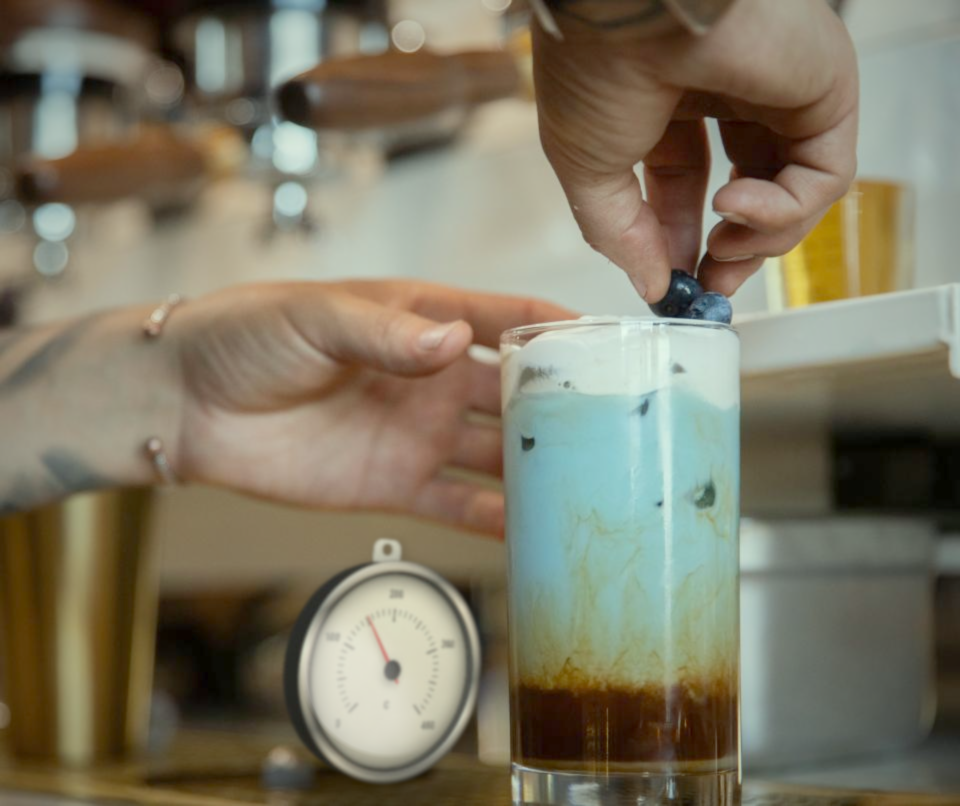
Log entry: **150** °C
